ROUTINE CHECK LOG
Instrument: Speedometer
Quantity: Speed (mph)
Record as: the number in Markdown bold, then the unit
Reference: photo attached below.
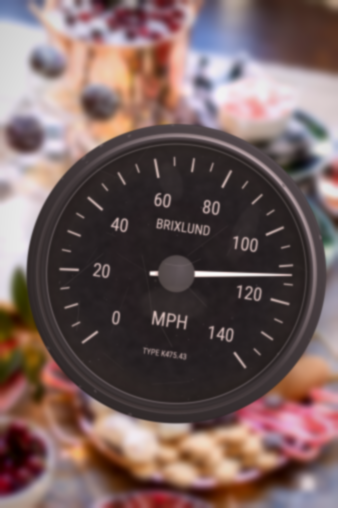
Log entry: **112.5** mph
